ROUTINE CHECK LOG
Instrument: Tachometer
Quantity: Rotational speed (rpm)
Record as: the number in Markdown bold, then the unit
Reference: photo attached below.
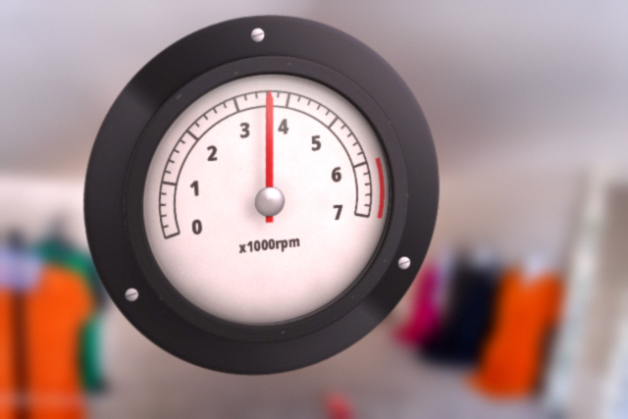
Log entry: **3600** rpm
